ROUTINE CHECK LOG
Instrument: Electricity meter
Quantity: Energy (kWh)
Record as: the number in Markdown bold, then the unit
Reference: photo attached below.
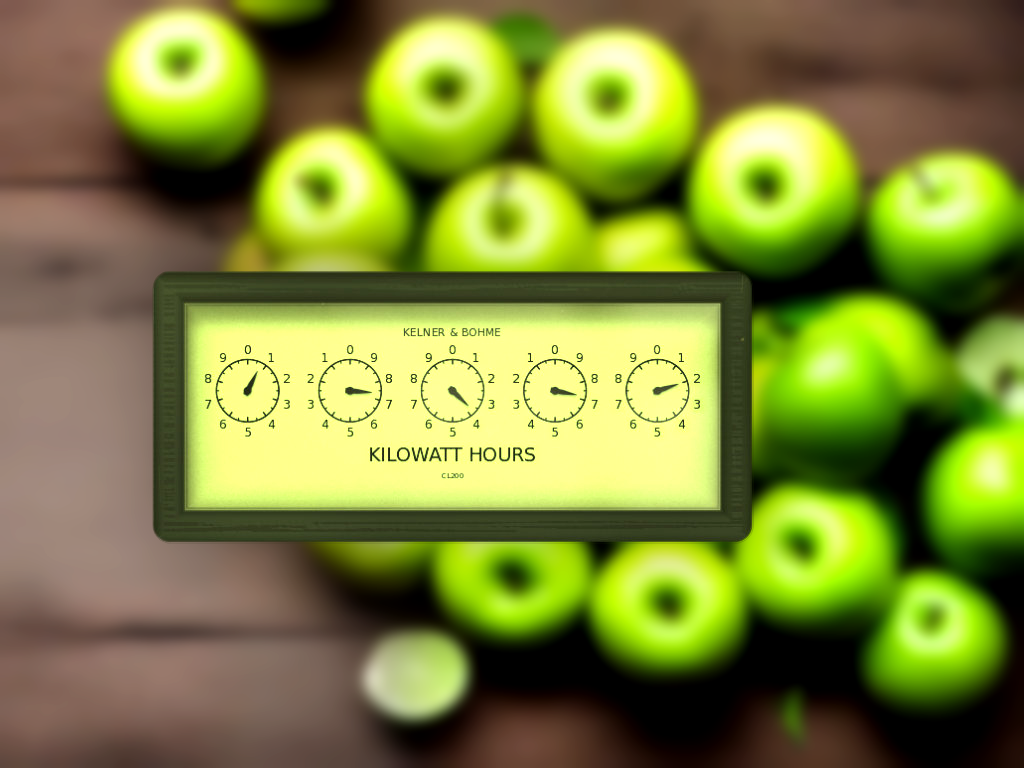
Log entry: **7372** kWh
